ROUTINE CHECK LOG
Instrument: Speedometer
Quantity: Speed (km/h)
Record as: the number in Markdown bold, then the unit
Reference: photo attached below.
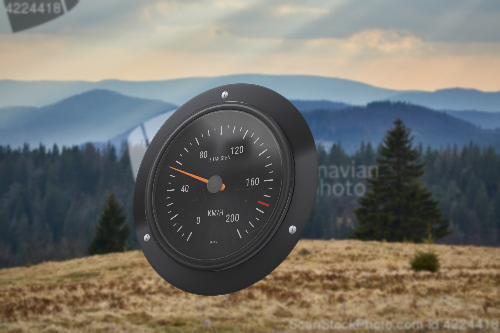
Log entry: **55** km/h
